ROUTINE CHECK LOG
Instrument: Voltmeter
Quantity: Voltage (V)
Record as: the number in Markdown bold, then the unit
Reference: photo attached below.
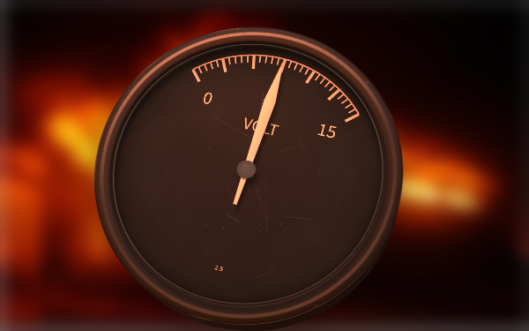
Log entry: **7.5** V
